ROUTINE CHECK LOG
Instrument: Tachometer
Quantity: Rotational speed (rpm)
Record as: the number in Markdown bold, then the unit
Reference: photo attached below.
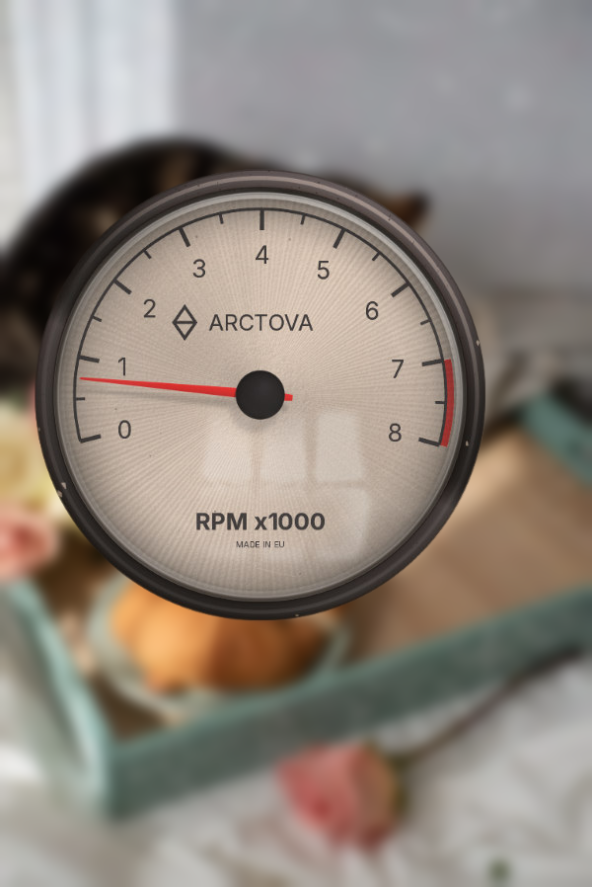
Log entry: **750** rpm
